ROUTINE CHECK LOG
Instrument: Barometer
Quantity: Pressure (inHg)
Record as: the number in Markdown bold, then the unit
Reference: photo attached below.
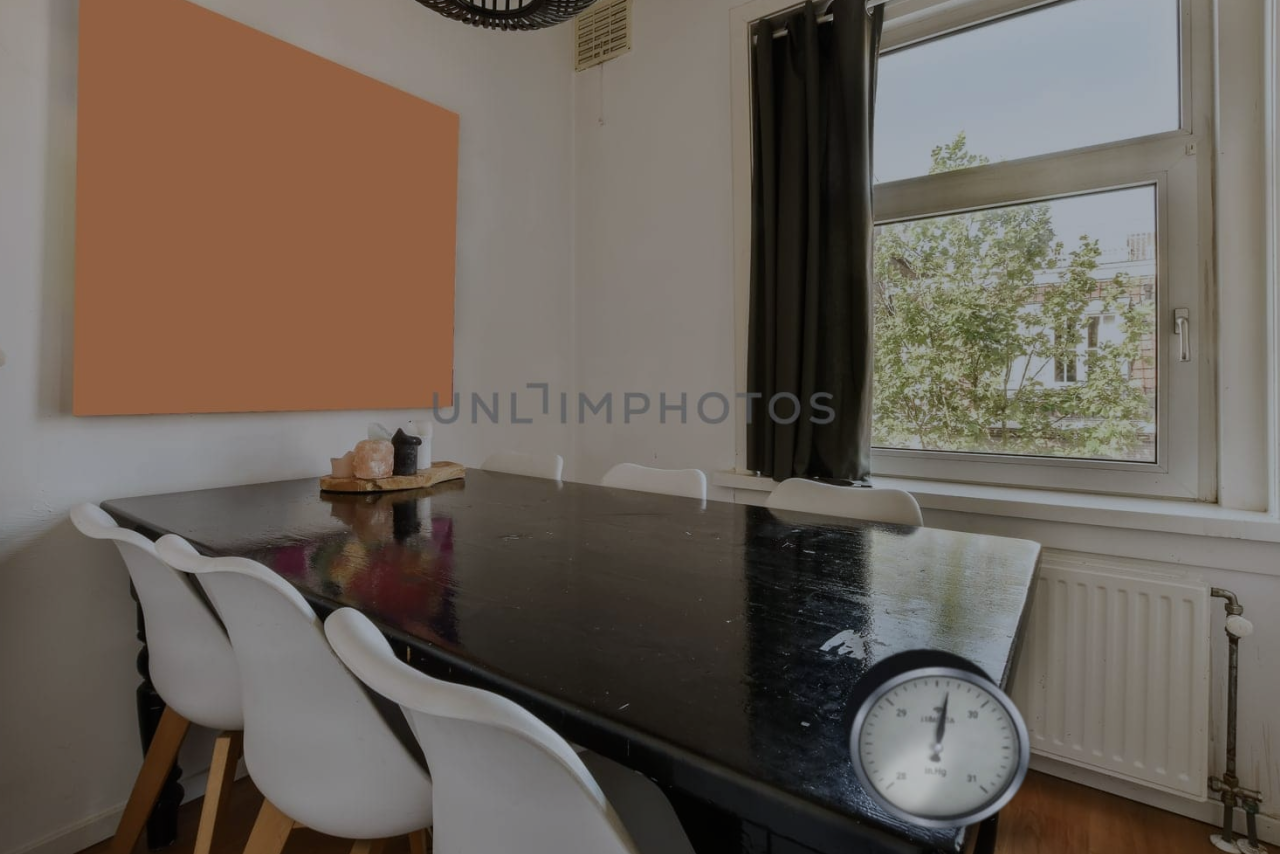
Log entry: **29.6** inHg
